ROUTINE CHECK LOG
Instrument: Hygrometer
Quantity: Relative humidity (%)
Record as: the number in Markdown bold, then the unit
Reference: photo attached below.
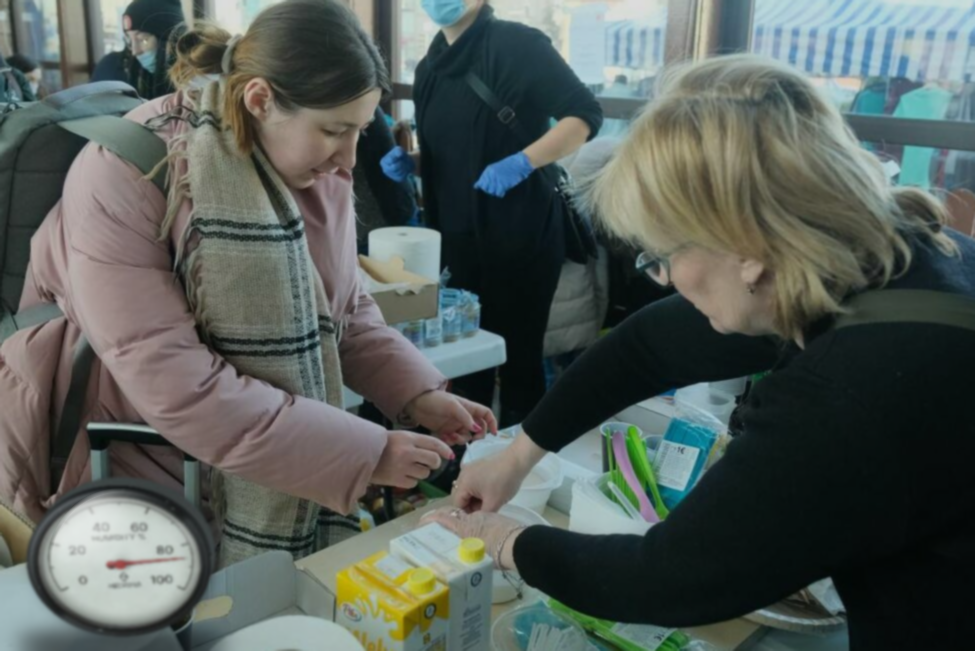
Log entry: **85** %
